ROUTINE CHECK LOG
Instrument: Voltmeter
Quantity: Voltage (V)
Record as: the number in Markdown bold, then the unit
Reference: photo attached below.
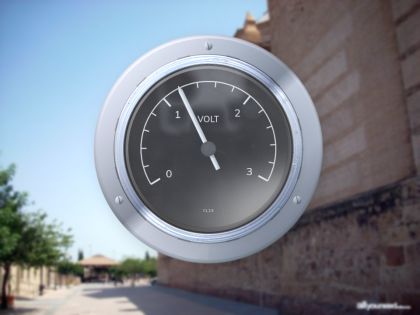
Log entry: **1.2** V
